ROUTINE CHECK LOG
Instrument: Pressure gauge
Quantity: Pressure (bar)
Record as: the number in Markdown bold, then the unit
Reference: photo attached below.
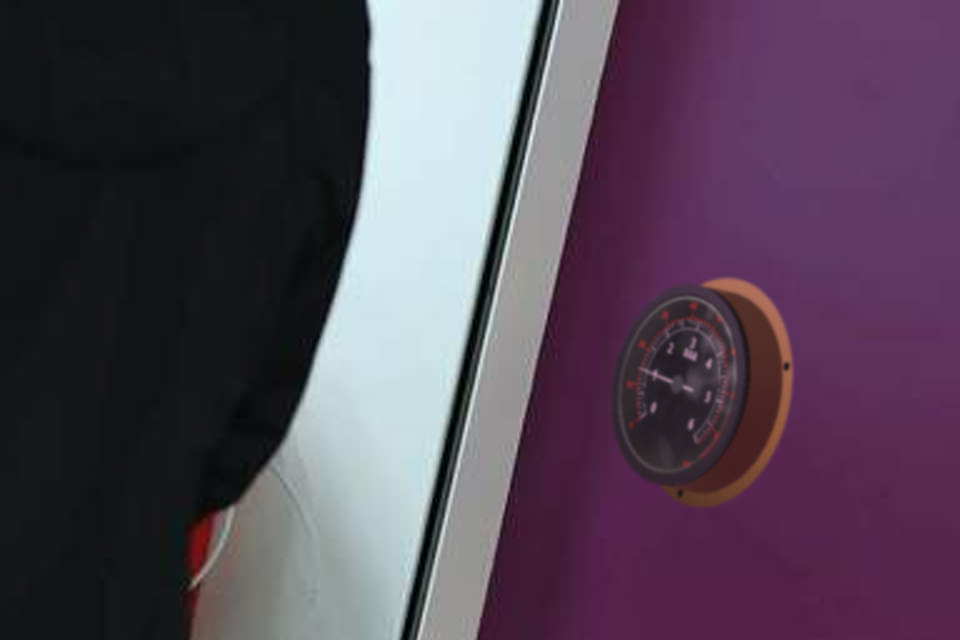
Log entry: **1** bar
